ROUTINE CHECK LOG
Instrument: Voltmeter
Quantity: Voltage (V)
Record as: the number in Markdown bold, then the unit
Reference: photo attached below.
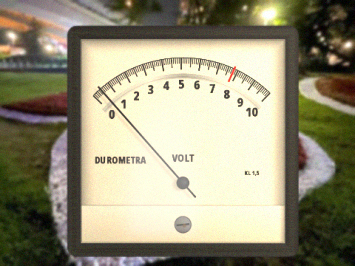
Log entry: **0.5** V
